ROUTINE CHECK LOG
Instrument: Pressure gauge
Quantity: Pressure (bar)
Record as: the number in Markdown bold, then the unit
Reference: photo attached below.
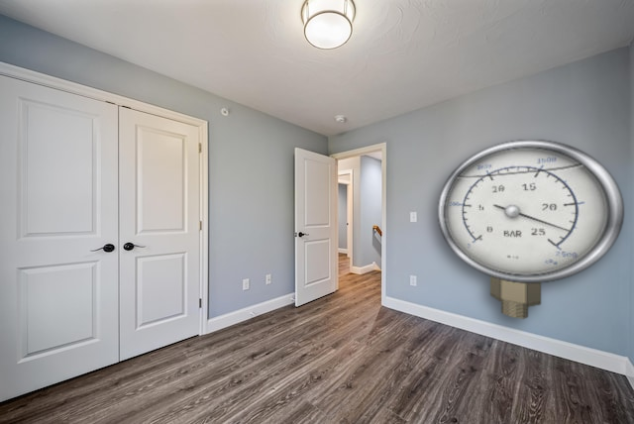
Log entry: **23** bar
